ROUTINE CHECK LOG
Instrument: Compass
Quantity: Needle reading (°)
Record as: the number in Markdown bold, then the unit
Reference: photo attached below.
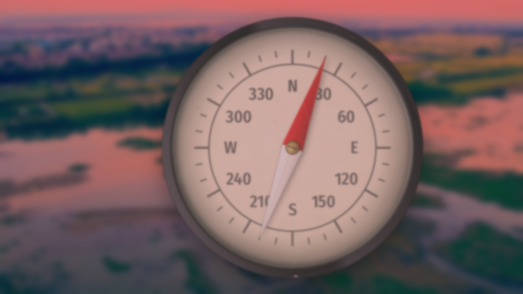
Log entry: **20** °
